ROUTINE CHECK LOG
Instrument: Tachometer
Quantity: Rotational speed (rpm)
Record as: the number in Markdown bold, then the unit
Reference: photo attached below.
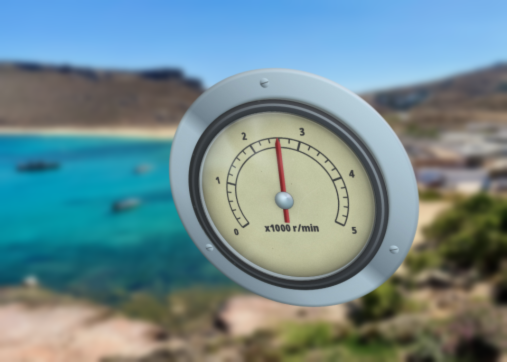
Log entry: **2600** rpm
